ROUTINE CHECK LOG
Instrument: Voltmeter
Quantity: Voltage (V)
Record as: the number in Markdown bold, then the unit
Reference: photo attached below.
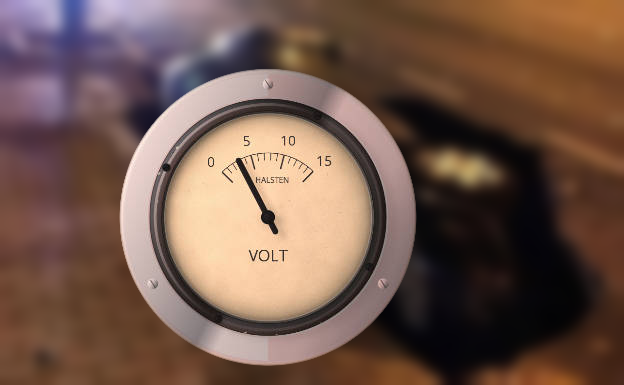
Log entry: **3** V
